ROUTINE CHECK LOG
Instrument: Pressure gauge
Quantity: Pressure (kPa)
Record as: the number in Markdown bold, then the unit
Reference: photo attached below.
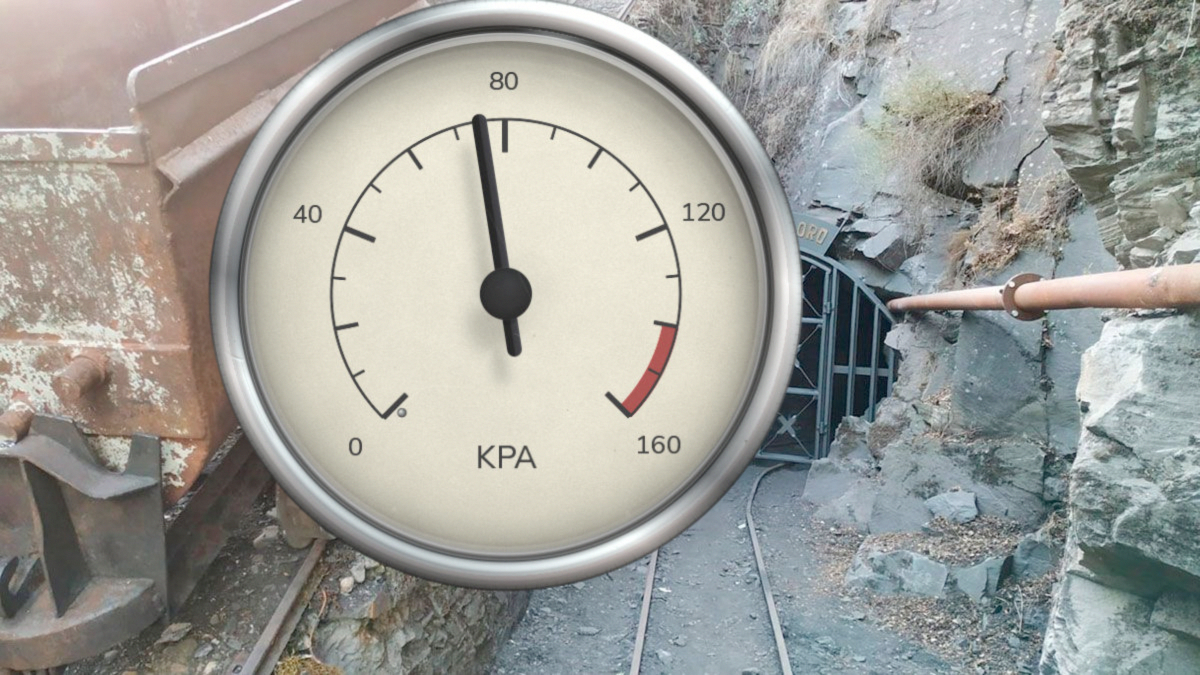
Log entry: **75** kPa
